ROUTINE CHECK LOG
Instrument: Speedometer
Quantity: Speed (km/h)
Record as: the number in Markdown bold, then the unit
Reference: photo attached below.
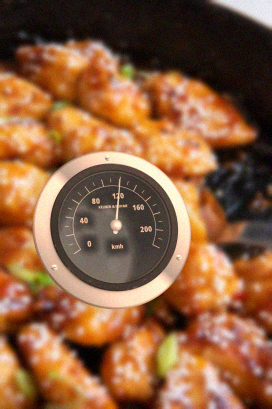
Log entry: **120** km/h
